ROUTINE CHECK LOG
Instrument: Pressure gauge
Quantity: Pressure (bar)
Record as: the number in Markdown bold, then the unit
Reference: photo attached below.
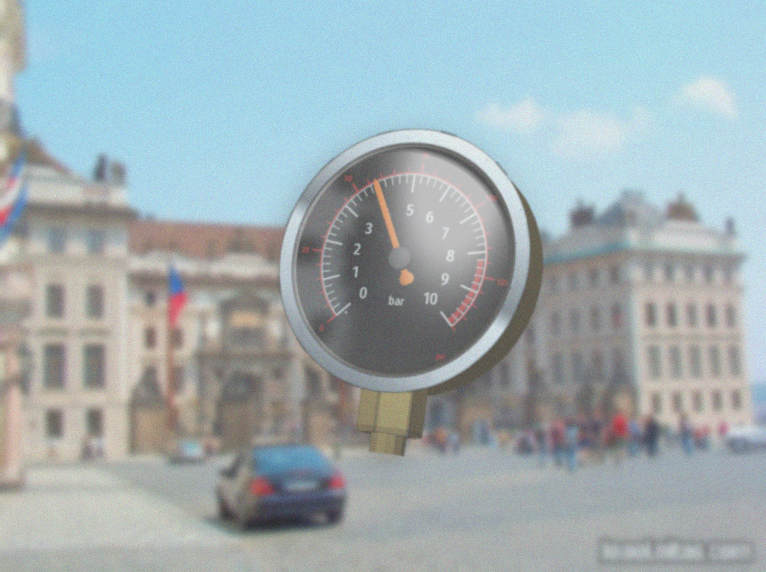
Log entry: **4** bar
